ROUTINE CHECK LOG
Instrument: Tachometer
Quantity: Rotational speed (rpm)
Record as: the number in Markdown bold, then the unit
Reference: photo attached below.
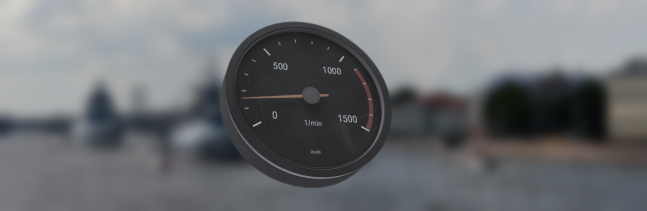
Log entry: **150** rpm
